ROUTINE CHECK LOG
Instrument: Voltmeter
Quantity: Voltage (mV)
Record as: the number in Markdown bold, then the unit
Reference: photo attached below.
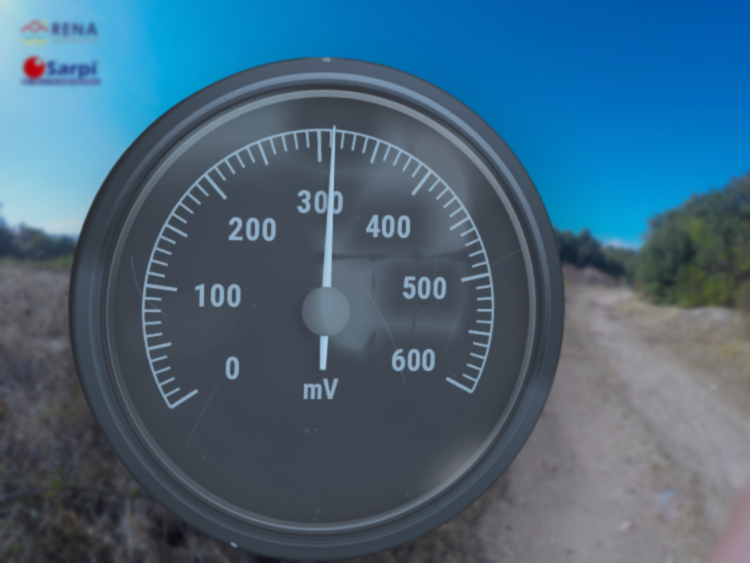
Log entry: **310** mV
